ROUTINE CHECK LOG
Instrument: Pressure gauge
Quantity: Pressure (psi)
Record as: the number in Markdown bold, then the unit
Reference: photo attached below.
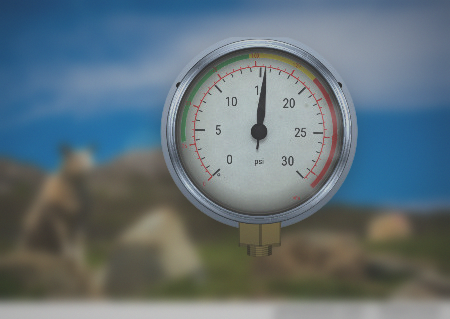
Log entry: **15.5** psi
